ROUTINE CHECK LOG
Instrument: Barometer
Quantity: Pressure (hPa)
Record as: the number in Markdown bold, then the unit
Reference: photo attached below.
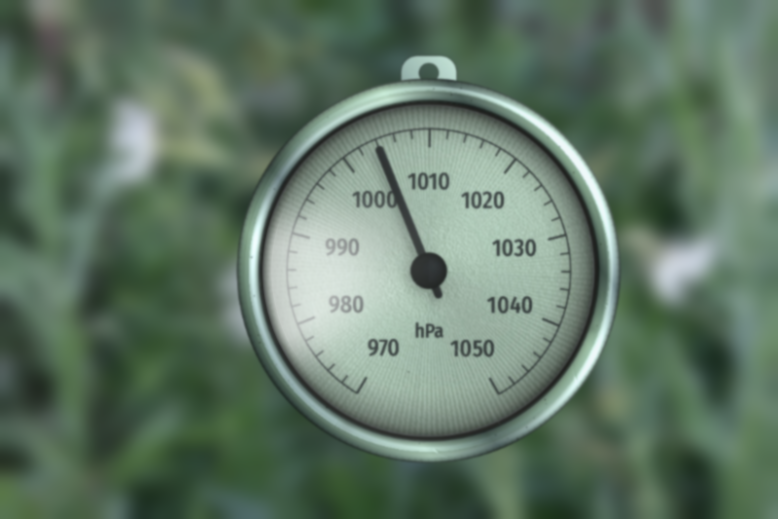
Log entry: **1004** hPa
